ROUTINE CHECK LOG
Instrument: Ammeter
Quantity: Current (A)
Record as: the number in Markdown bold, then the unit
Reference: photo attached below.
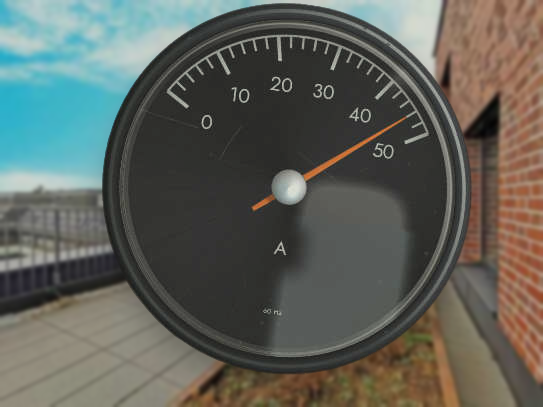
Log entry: **46** A
